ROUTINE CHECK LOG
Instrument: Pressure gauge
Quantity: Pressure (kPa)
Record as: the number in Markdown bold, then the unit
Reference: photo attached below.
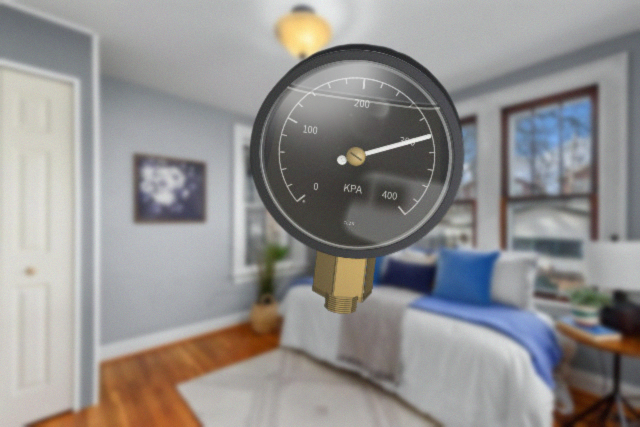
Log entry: **300** kPa
